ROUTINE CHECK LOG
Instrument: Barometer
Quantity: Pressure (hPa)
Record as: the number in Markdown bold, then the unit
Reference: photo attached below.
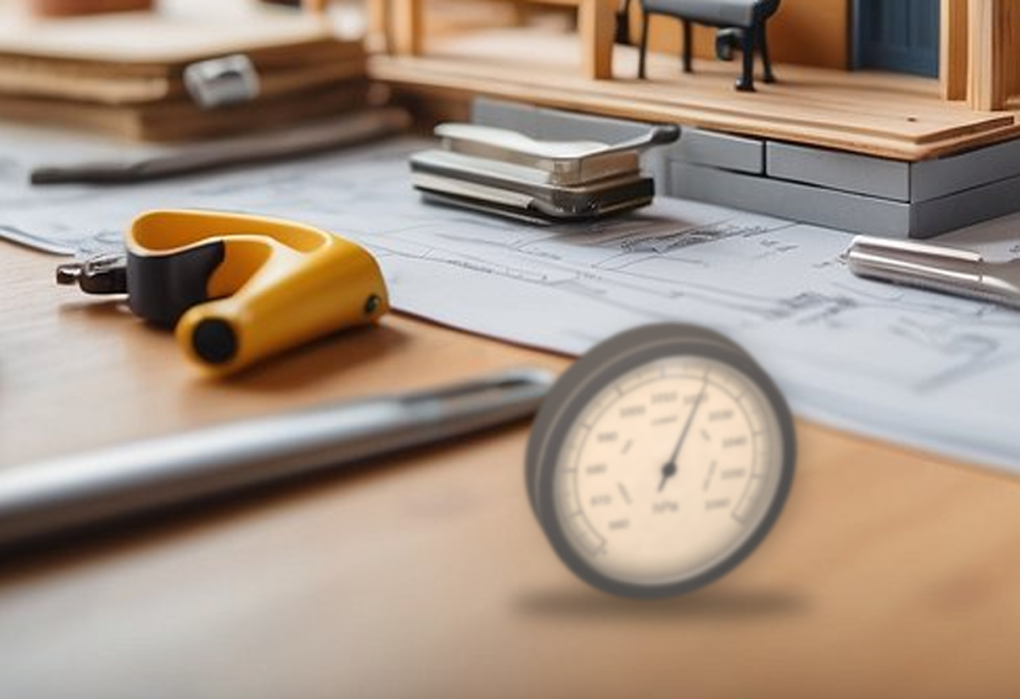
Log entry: **1020** hPa
